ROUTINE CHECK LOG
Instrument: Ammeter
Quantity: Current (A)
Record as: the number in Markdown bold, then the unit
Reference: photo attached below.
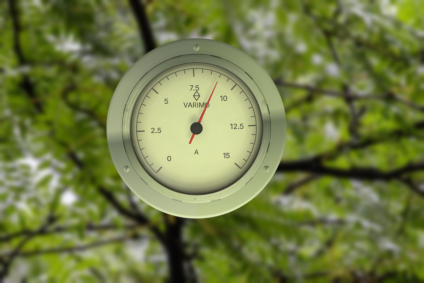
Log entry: **9** A
